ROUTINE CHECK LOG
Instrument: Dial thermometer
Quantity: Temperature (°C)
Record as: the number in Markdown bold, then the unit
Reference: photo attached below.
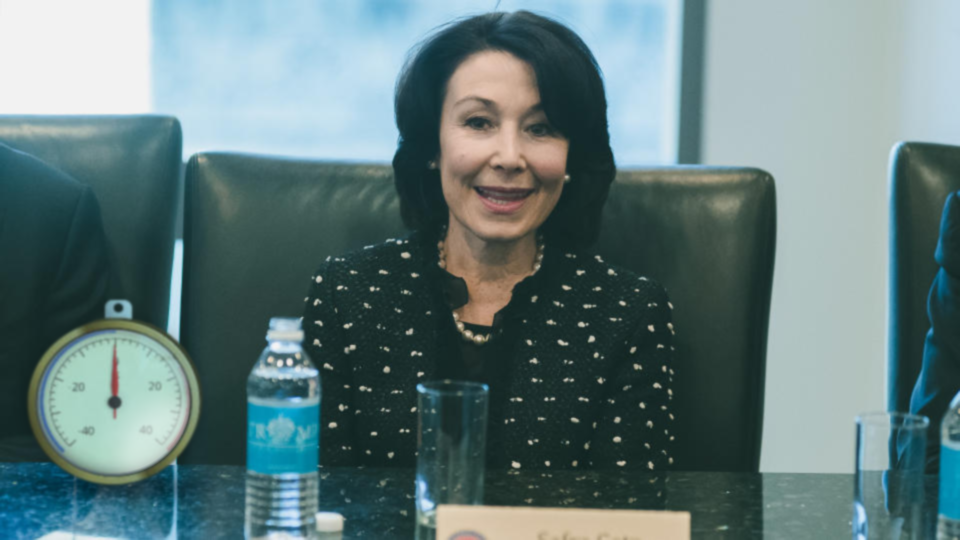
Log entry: **0** °C
